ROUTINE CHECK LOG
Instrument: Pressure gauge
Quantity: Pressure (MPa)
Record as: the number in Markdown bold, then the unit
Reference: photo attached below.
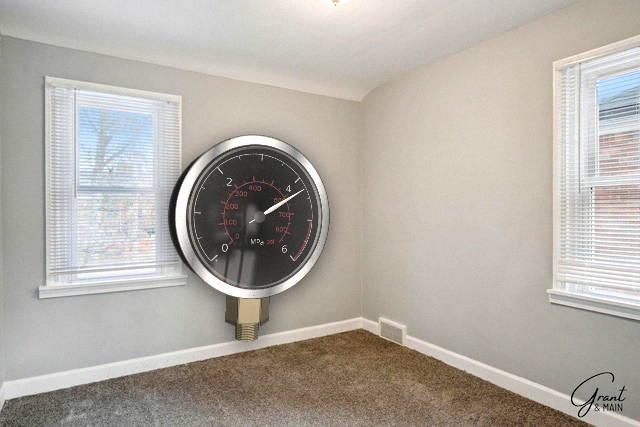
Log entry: **4.25** MPa
